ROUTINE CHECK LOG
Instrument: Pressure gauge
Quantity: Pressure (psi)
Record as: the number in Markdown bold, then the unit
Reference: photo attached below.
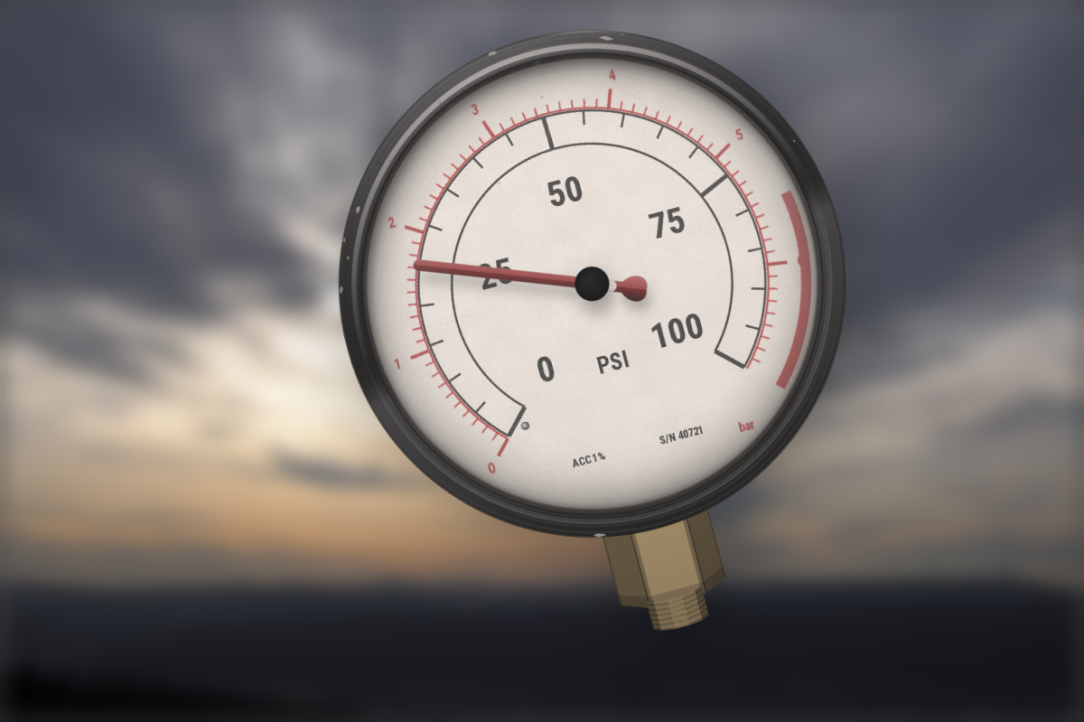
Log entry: **25** psi
